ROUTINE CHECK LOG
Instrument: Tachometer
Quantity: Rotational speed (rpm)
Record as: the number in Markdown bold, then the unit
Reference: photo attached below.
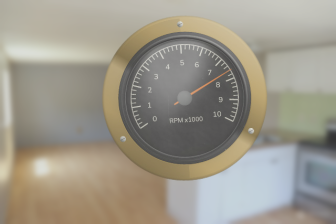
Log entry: **7600** rpm
